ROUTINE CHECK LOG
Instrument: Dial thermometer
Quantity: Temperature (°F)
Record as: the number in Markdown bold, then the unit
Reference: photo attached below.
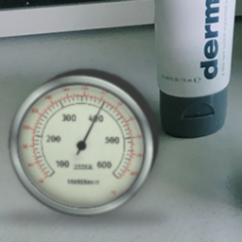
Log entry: **400** °F
